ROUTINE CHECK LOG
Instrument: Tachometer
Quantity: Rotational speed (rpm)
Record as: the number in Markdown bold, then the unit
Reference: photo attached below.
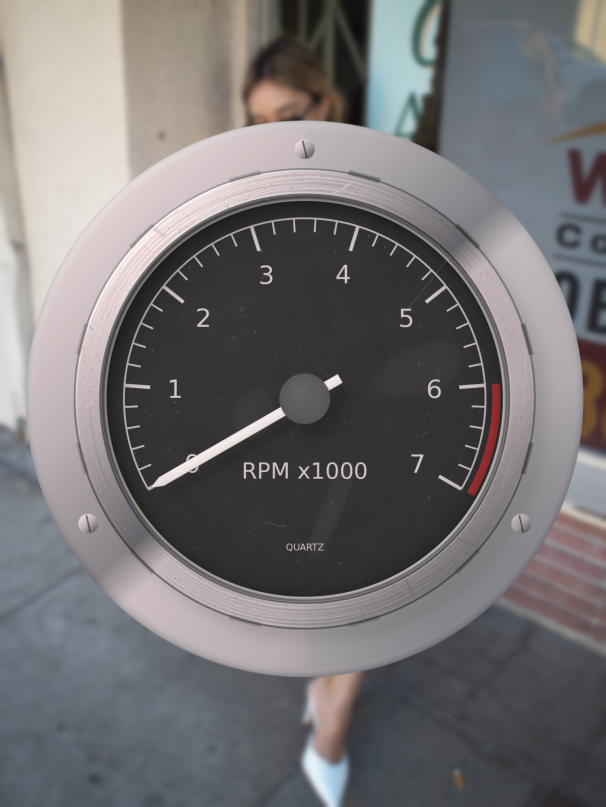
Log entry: **0** rpm
